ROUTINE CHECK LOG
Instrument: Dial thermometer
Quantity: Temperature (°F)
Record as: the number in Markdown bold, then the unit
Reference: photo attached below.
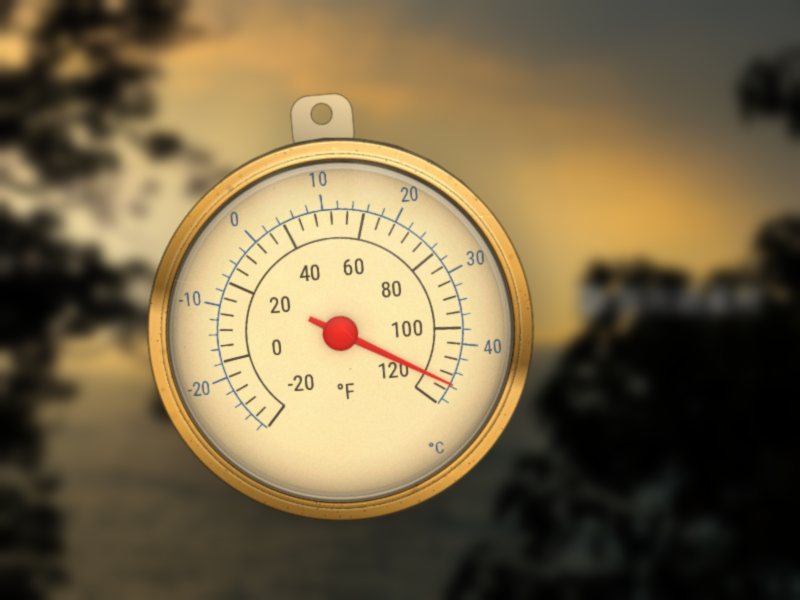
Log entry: **114** °F
